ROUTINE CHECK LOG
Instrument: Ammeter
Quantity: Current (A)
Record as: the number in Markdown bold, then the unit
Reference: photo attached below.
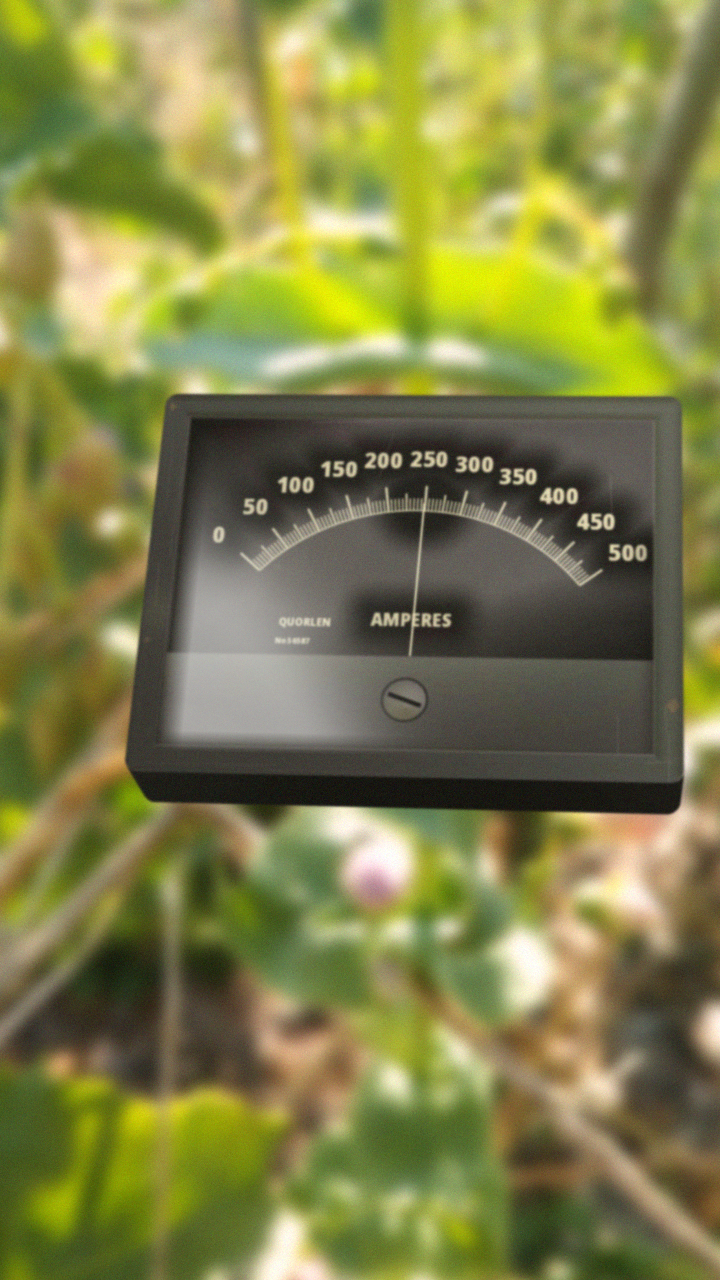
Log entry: **250** A
